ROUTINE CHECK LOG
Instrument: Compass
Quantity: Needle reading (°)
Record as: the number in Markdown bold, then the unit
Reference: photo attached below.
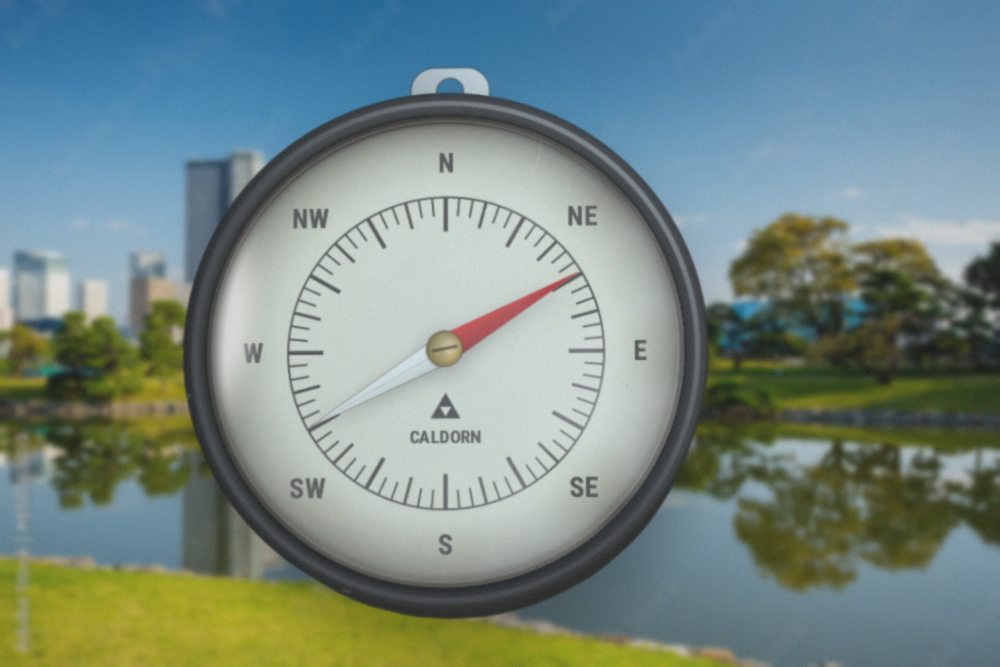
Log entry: **60** °
